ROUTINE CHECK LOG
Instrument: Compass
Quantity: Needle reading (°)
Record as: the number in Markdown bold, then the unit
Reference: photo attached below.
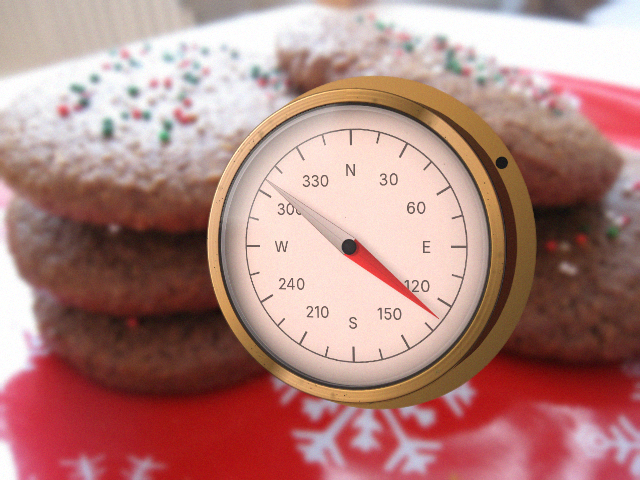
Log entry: **127.5** °
